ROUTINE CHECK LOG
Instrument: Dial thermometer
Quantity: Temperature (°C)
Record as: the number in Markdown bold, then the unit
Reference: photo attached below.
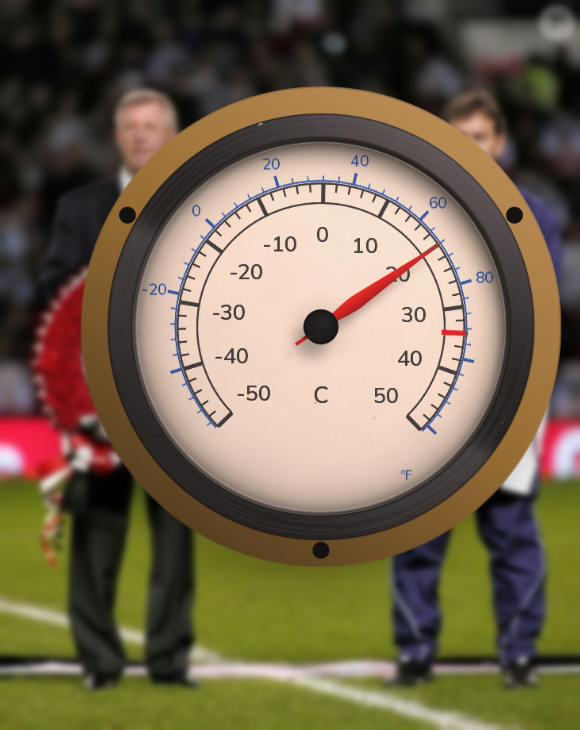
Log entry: **20** °C
